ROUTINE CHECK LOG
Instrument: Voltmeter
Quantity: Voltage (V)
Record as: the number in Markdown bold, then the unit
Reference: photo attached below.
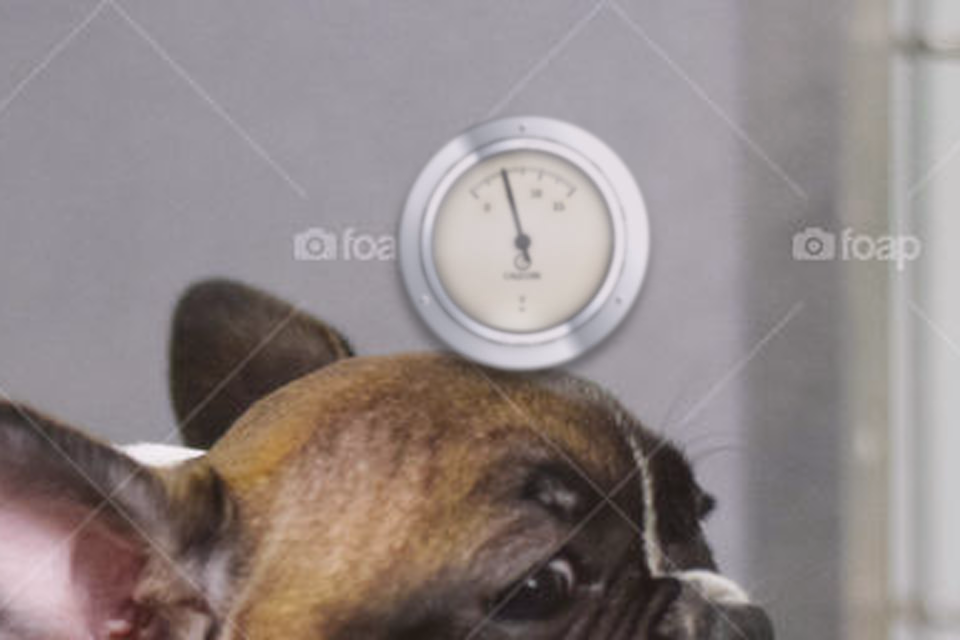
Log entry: **5** V
